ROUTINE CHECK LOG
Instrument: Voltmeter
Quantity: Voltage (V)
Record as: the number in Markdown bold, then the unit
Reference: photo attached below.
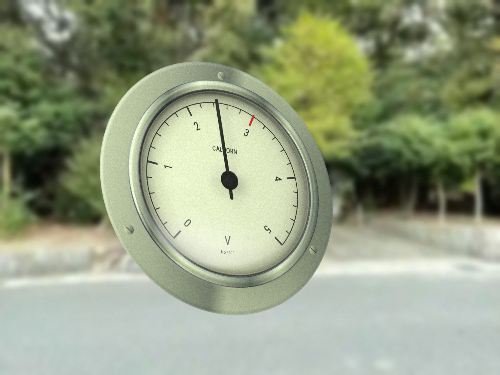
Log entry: **2.4** V
